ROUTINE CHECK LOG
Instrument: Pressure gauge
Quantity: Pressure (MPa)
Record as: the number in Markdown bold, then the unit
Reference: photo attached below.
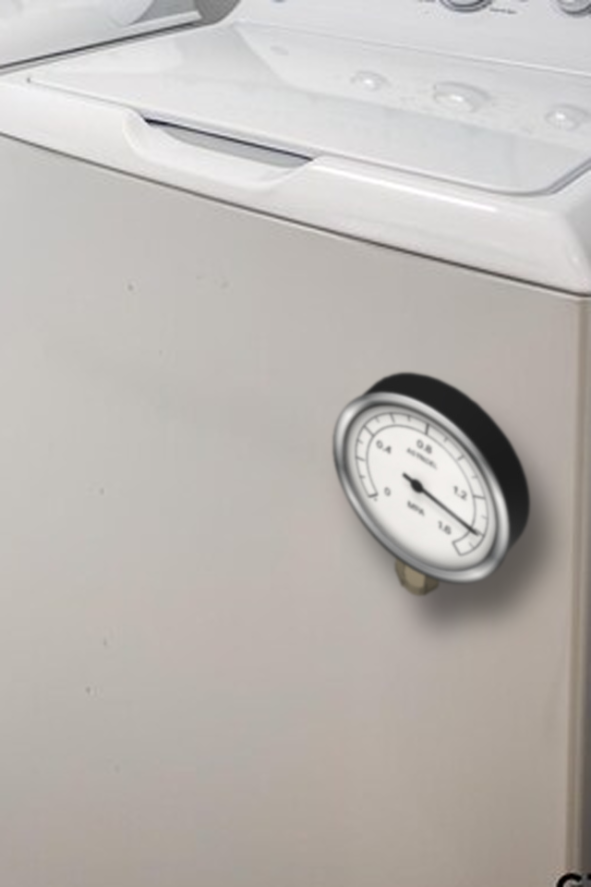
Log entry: **1.4** MPa
